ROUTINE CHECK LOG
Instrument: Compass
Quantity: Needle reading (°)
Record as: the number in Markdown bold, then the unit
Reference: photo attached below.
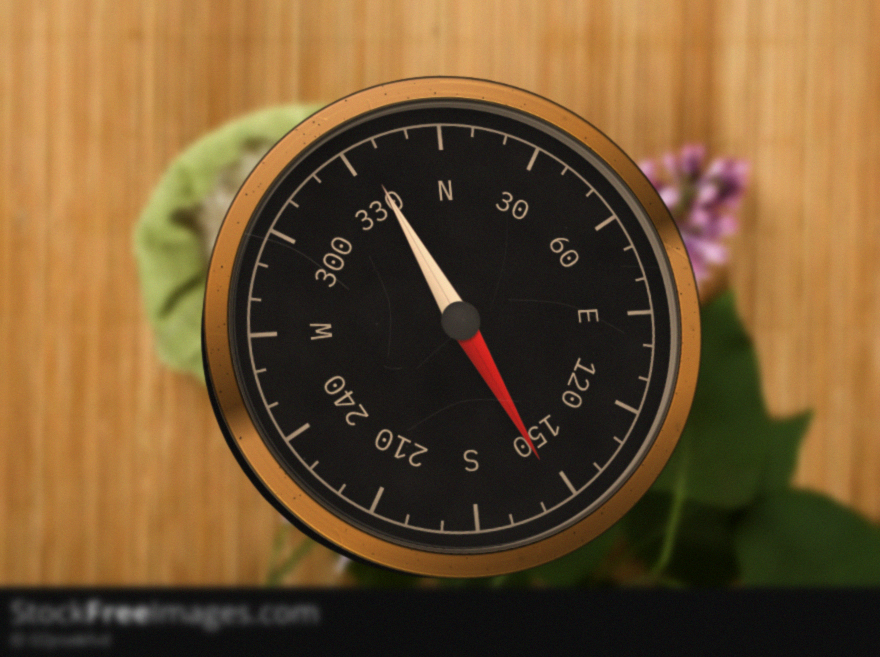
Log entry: **155** °
